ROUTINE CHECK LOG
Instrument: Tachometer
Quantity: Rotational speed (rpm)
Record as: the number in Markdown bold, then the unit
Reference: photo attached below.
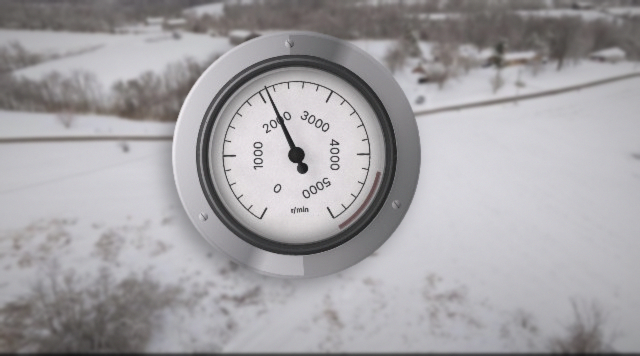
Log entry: **2100** rpm
